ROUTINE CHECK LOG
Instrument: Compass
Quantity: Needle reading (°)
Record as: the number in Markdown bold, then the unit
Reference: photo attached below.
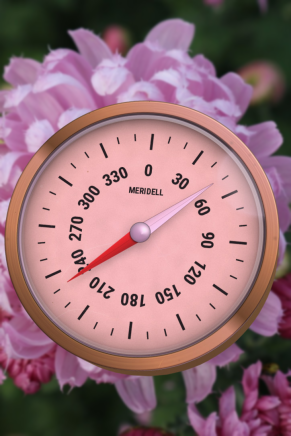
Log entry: **230** °
